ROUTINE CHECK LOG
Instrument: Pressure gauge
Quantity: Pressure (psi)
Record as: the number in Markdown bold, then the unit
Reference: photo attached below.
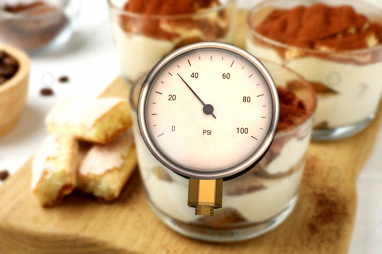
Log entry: **32.5** psi
